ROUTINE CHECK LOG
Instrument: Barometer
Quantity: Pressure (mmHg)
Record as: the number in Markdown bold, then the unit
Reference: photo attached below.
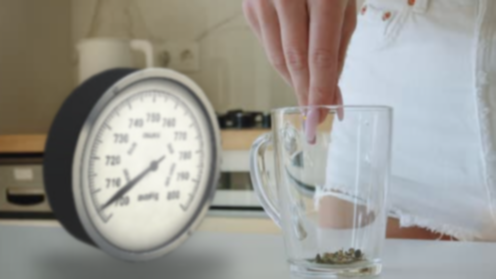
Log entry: **705** mmHg
